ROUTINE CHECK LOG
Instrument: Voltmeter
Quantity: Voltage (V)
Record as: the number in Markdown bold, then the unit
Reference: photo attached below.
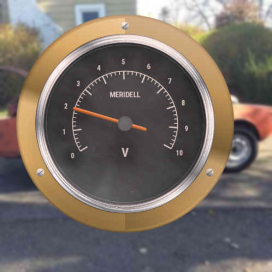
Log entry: **2** V
